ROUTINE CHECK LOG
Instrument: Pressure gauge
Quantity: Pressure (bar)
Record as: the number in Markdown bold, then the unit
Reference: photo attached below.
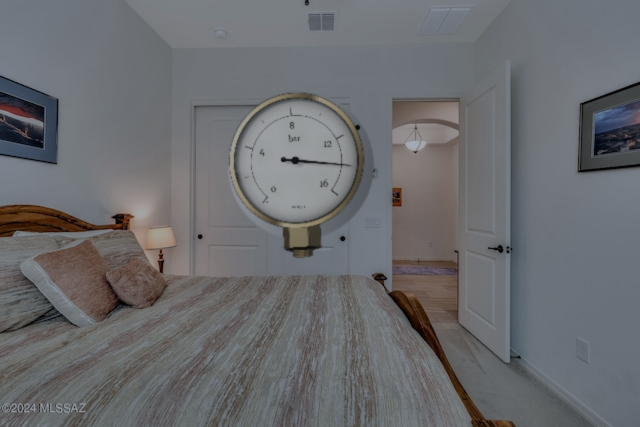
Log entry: **14** bar
